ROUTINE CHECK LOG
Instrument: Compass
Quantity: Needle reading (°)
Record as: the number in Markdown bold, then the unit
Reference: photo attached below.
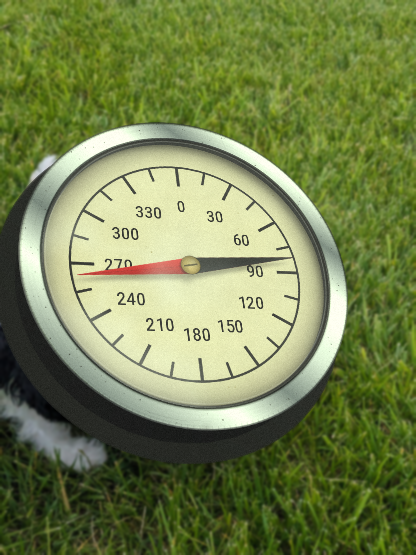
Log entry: **262.5** °
